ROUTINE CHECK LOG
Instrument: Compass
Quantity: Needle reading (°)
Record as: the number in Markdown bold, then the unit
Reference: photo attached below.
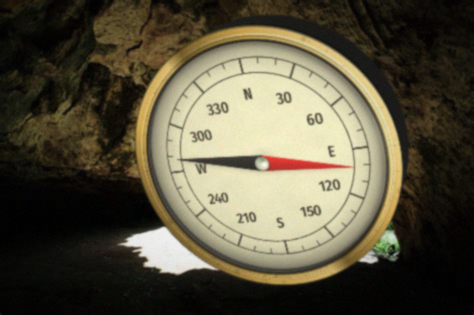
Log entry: **100** °
